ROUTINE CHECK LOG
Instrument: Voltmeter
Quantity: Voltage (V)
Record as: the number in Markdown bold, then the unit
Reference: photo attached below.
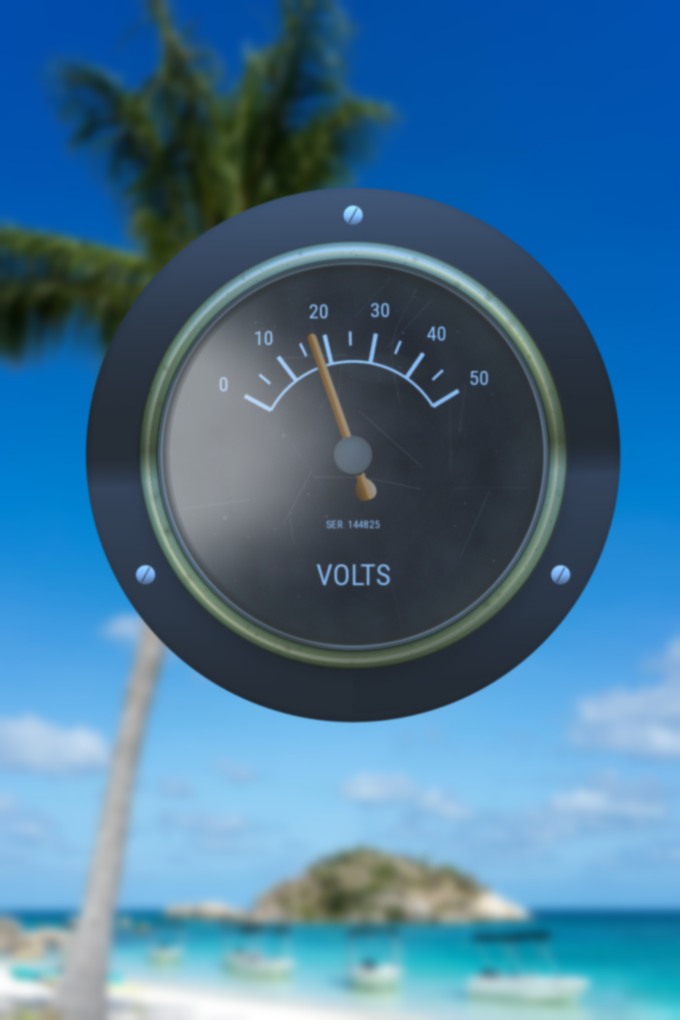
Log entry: **17.5** V
